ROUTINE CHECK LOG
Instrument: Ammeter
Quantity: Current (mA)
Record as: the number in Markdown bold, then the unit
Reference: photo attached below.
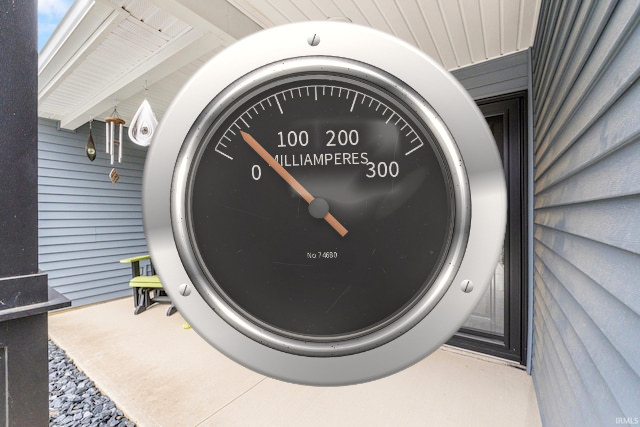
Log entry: **40** mA
